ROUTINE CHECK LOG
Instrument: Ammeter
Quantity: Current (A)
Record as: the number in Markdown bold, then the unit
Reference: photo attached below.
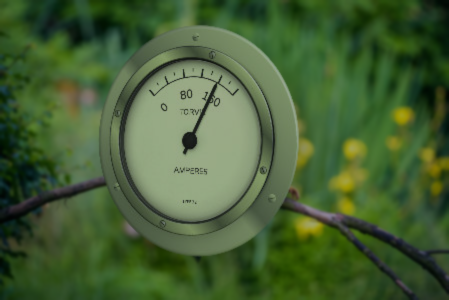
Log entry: **160** A
